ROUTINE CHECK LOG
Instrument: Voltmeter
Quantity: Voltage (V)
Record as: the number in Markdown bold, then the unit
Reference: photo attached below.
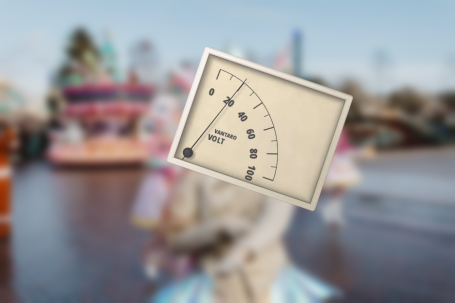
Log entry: **20** V
